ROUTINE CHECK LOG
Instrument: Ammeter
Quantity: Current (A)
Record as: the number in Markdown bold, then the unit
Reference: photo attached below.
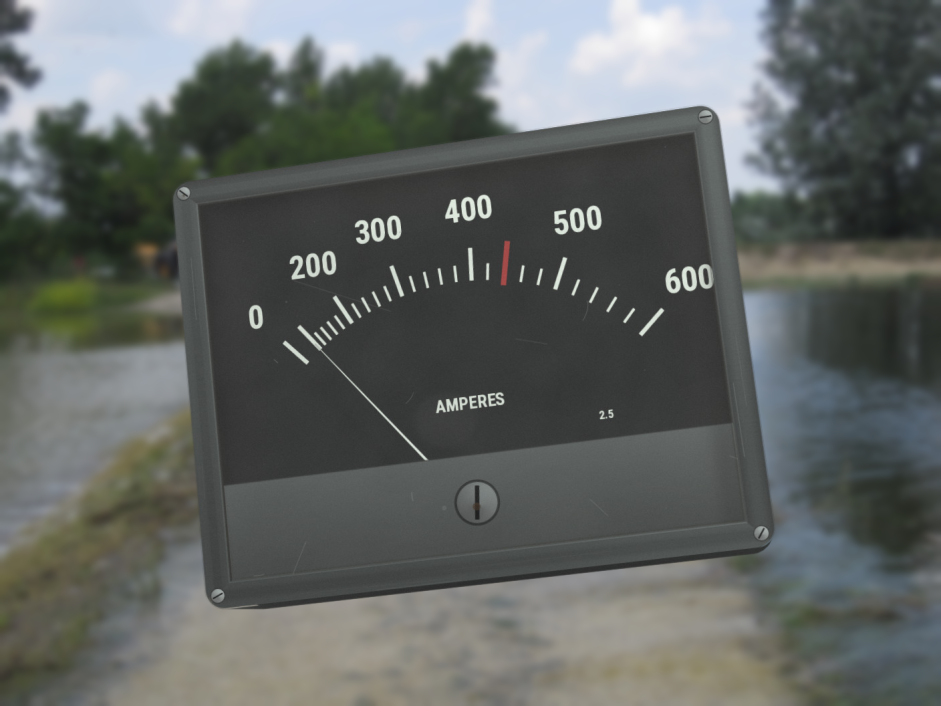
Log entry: **100** A
